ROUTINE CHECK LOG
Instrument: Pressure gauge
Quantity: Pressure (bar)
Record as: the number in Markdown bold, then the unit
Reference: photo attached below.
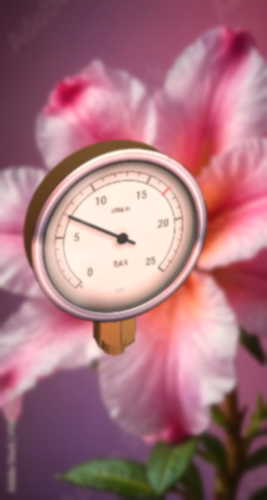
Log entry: **7** bar
